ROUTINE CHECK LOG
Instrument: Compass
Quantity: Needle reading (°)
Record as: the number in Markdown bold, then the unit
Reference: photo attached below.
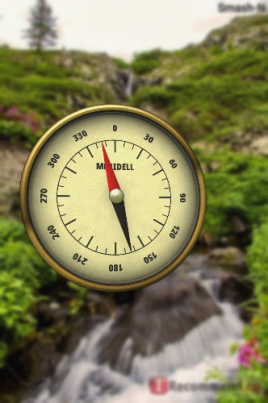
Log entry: **345** °
